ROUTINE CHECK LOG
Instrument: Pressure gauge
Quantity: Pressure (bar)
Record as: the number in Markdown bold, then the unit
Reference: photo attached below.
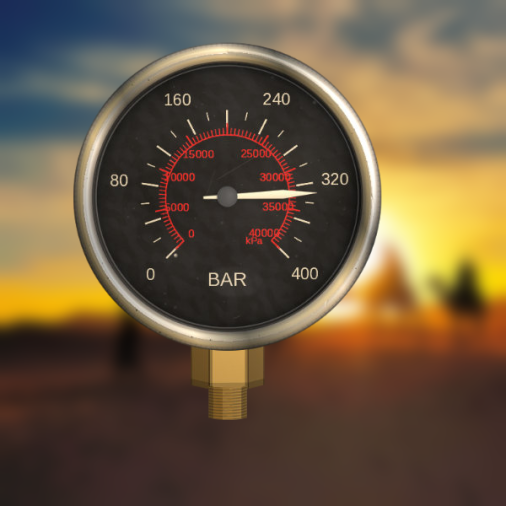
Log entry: **330** bar
